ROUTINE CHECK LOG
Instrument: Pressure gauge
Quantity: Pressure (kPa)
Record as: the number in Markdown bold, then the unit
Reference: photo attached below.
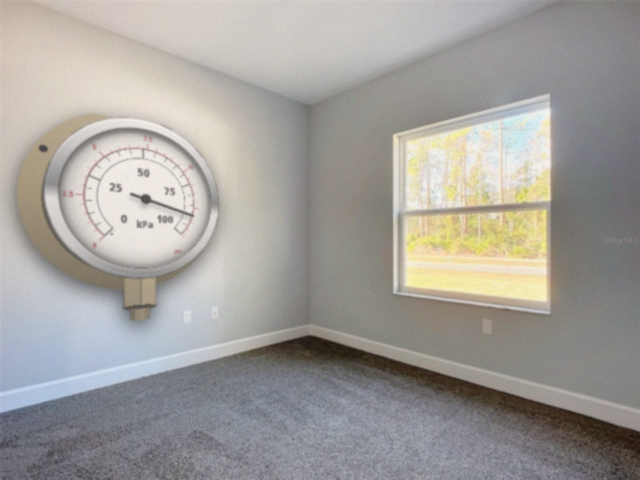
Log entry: **90** kPa
